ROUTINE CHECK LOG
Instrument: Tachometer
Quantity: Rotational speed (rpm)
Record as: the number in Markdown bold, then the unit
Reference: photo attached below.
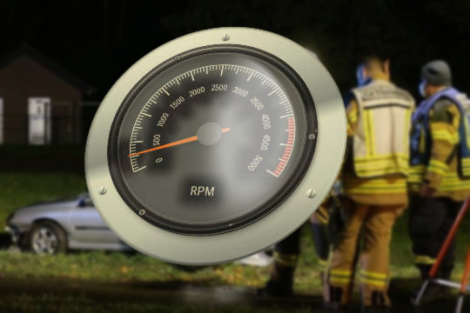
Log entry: **250** rpm
